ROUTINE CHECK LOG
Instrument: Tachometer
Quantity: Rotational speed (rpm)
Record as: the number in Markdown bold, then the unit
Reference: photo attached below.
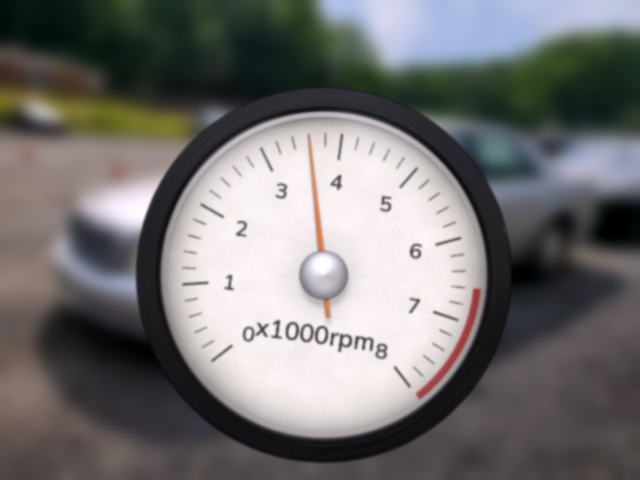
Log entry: **3600** rpm
